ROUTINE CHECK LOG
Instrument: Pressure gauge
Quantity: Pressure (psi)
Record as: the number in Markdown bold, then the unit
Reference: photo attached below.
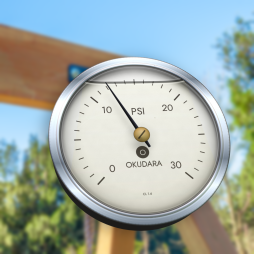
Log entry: **12** psi
